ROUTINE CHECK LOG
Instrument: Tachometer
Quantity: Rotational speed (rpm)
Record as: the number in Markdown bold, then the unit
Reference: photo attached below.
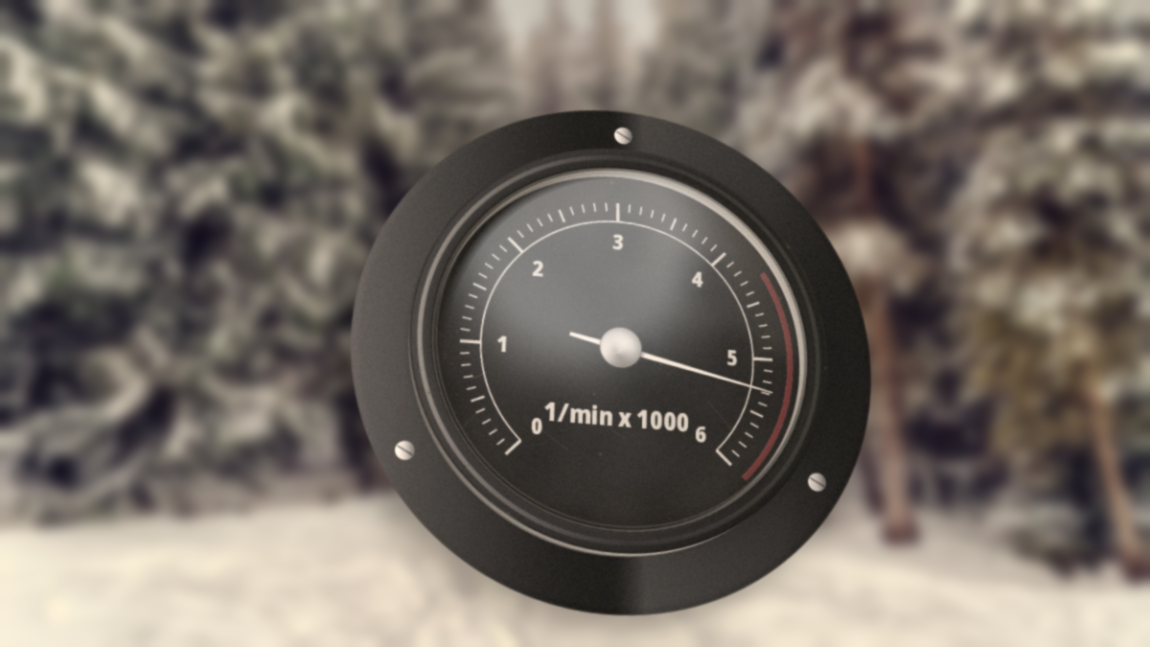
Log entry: **5300** rpm
